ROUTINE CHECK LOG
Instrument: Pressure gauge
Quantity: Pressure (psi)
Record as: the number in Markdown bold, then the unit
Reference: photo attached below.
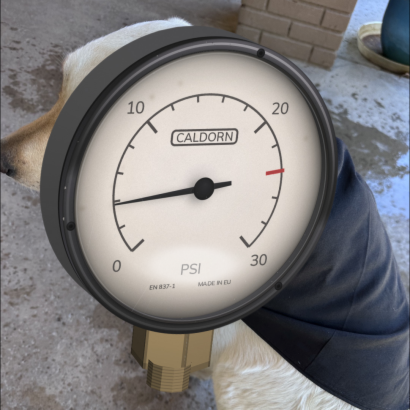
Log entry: **4** psi
